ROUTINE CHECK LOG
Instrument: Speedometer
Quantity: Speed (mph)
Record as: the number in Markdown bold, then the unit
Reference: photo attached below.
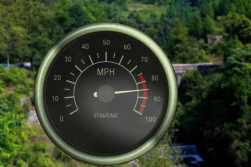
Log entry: **85** mph
